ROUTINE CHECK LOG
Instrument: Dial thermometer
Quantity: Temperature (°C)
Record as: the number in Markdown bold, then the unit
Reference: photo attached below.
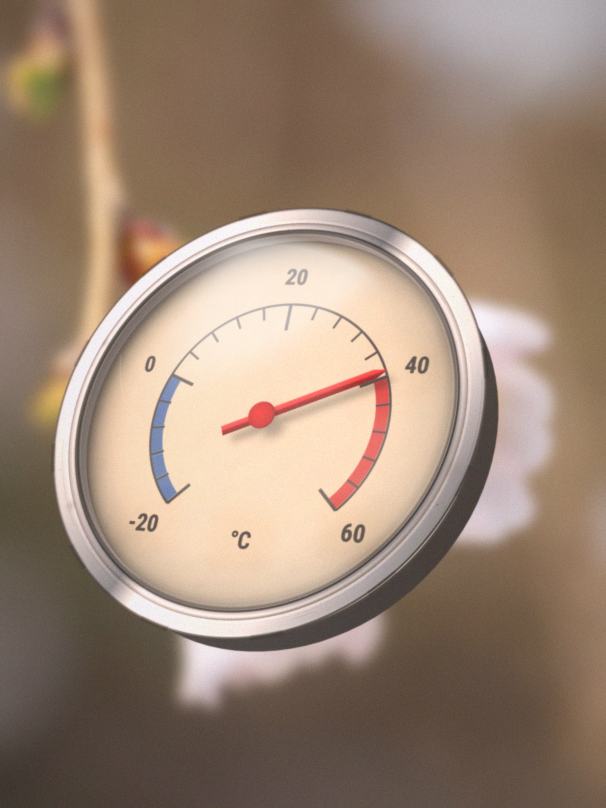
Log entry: **40** °C
